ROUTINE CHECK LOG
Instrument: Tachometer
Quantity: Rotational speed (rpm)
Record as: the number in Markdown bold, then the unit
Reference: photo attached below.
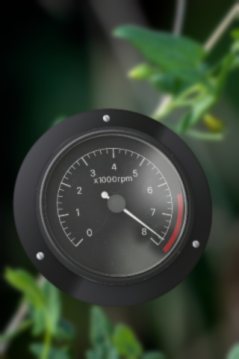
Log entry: **7800** rpm
